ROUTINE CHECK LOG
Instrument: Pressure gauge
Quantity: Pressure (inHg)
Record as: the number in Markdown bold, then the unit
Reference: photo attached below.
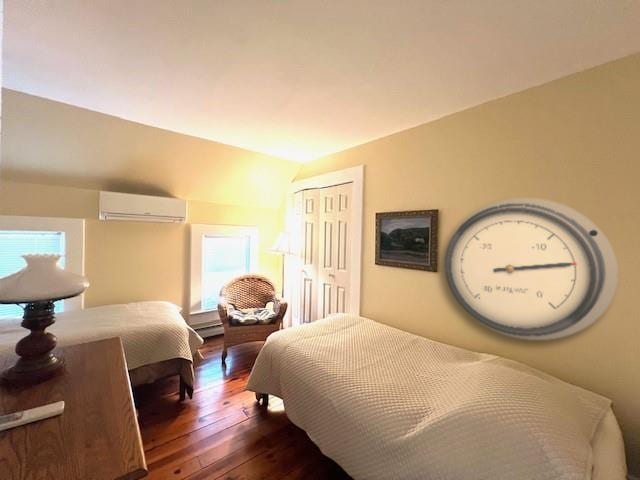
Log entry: **-6** inHg
